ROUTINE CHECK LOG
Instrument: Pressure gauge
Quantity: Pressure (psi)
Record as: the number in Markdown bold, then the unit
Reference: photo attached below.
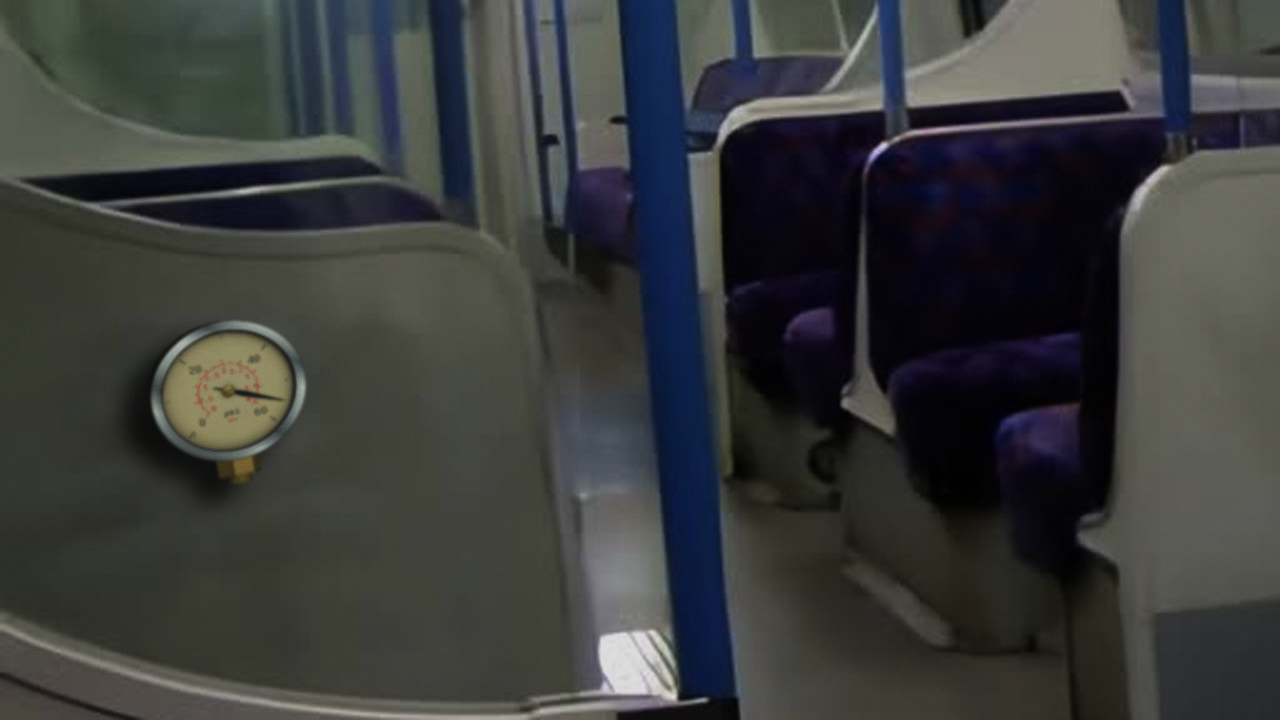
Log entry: **55** psi
